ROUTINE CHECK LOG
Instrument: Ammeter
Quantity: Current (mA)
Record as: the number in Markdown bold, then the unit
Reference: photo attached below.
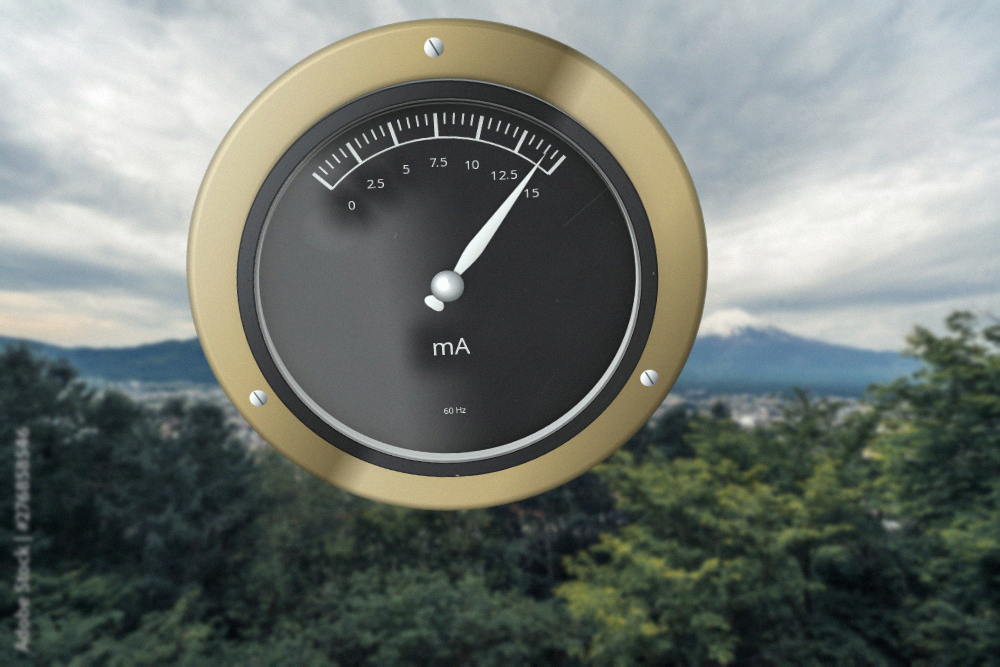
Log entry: **14** mA
